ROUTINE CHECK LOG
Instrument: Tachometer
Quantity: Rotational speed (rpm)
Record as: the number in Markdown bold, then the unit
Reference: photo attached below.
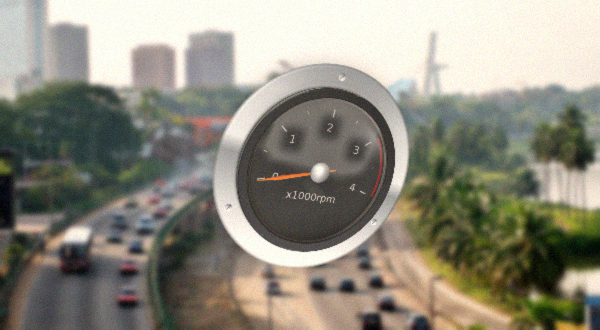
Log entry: **0** rpm
